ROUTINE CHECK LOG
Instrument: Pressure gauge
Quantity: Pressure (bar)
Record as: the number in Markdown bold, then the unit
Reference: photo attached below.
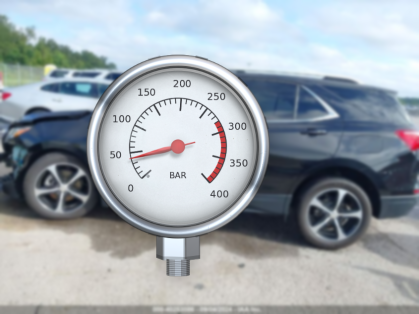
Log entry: **40** bar
